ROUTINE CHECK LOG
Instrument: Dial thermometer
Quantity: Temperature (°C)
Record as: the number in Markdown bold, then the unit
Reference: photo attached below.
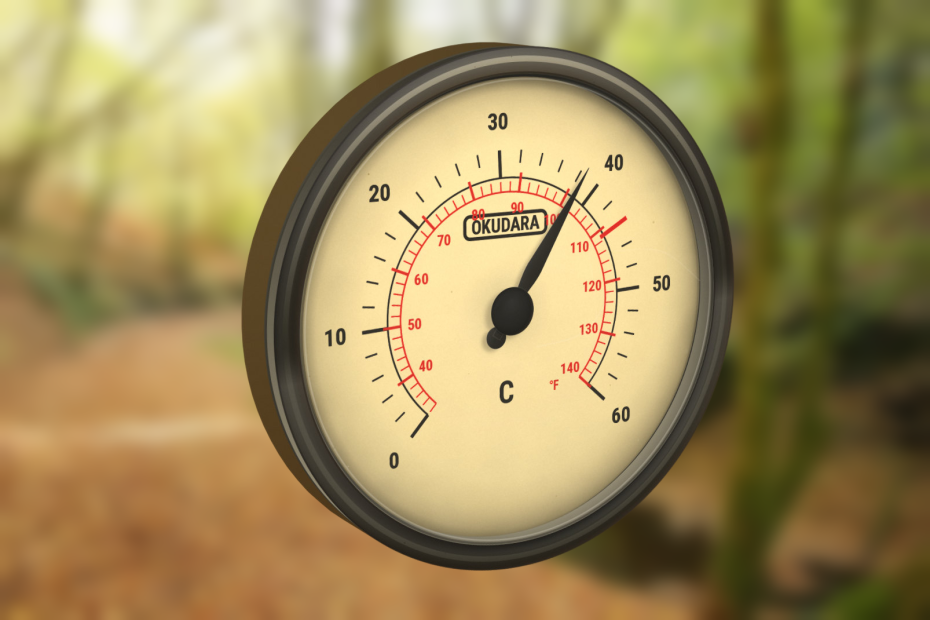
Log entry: **38** °C
